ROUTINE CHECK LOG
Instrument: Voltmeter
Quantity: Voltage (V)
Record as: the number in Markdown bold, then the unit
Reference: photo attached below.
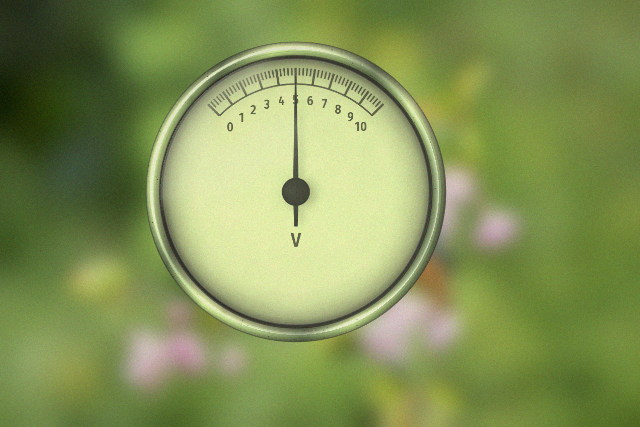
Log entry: **5** V
